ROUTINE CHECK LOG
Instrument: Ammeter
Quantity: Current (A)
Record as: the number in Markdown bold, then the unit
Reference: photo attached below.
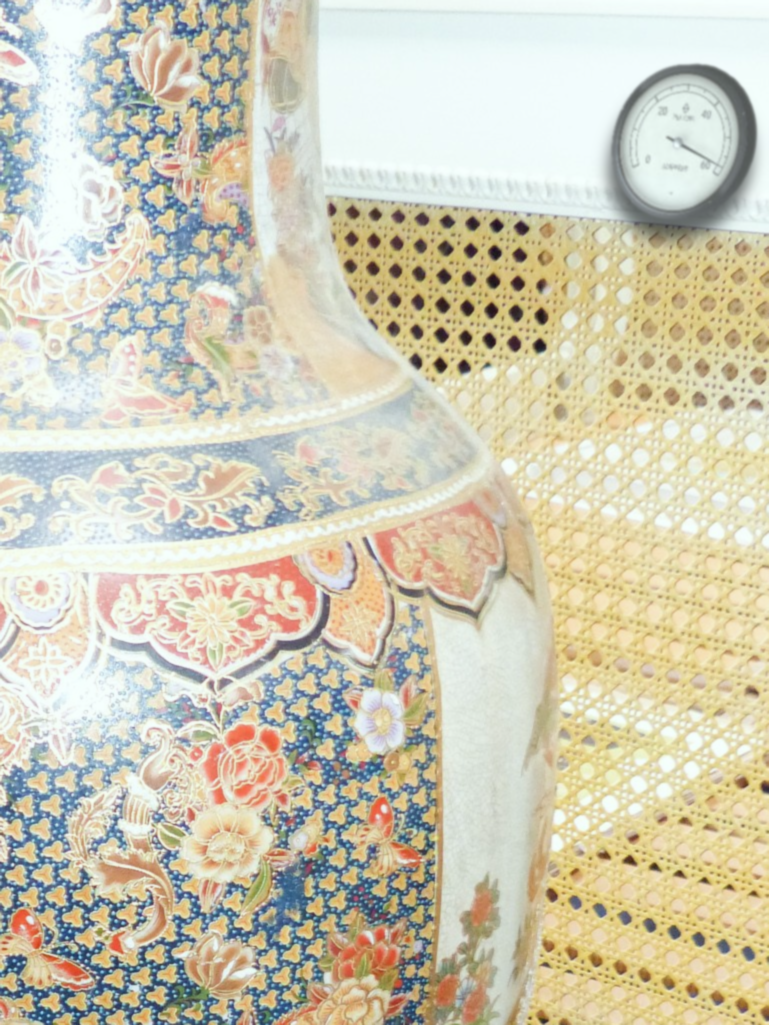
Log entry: **57.5** A
